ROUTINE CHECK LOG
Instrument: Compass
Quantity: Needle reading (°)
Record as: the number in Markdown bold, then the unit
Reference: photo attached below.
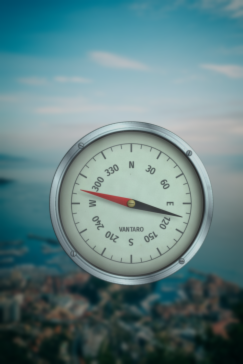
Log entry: **285** °
